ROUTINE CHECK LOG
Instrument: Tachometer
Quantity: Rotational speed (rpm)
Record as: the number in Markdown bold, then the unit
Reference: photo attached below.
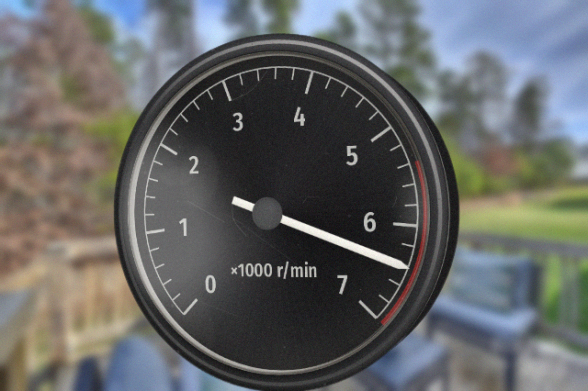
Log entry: **6400** rpm
